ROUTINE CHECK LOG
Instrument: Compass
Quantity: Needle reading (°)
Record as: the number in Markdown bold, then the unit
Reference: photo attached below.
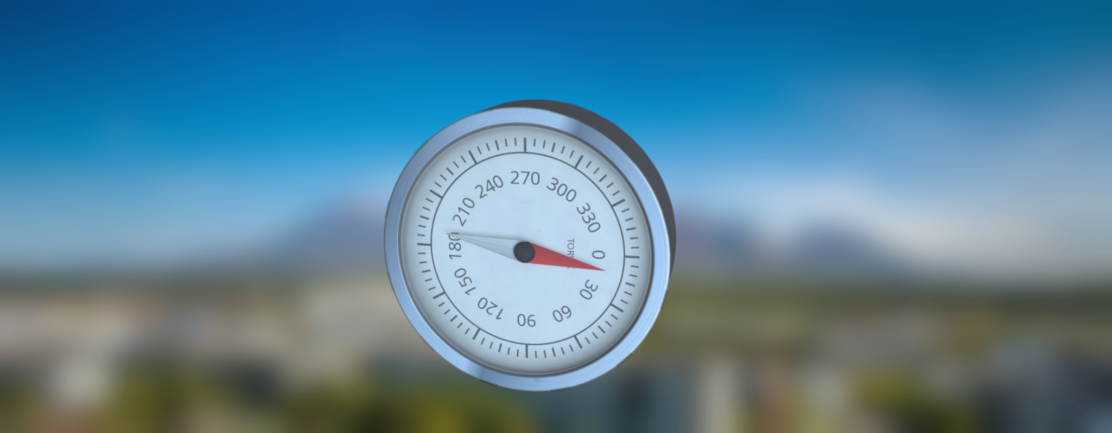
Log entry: **10** °
